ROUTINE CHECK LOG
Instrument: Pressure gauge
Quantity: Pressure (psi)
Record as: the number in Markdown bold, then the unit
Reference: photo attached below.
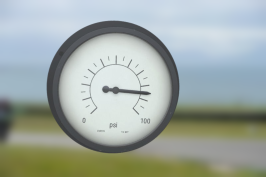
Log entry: **85** psi
